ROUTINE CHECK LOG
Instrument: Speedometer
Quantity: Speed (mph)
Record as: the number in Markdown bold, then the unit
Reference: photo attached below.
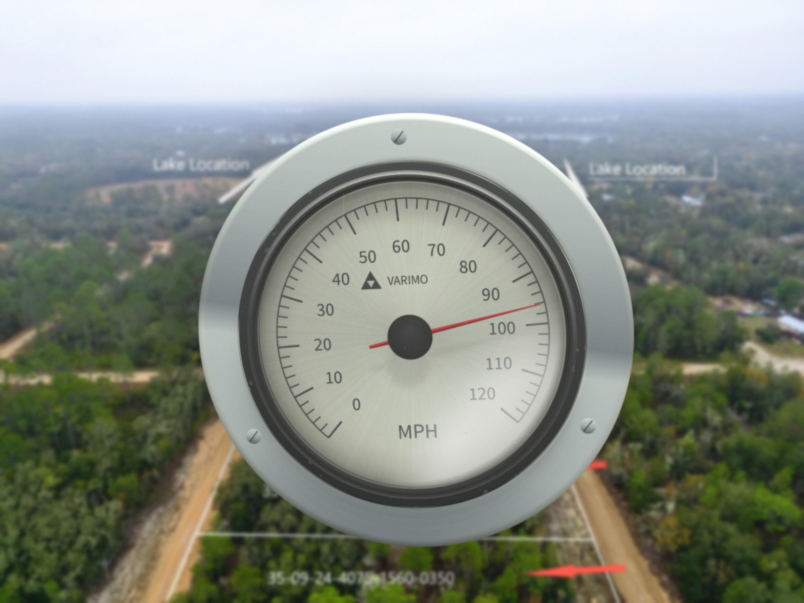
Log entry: **96** mph
